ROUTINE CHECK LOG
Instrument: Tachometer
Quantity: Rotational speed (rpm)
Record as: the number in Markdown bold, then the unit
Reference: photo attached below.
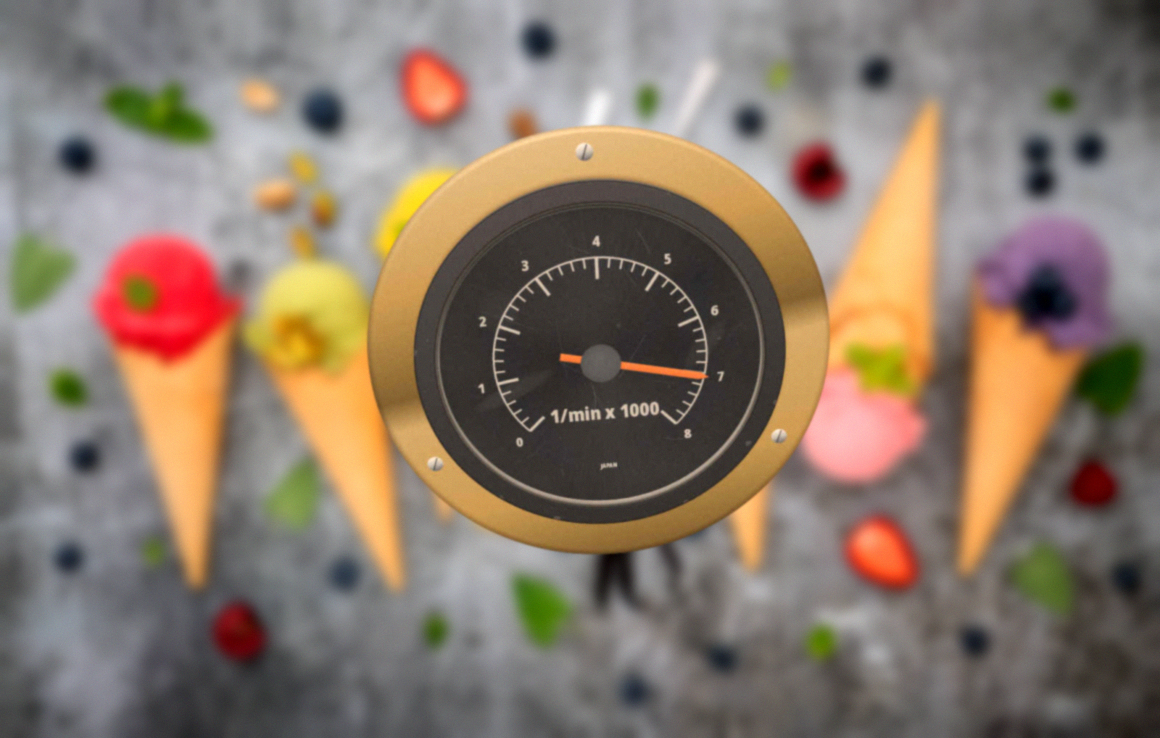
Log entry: **7000** rpm
